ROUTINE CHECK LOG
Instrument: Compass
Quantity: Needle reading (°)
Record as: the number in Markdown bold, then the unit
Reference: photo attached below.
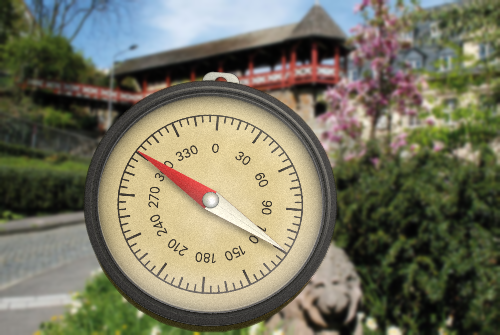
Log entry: **300** °
